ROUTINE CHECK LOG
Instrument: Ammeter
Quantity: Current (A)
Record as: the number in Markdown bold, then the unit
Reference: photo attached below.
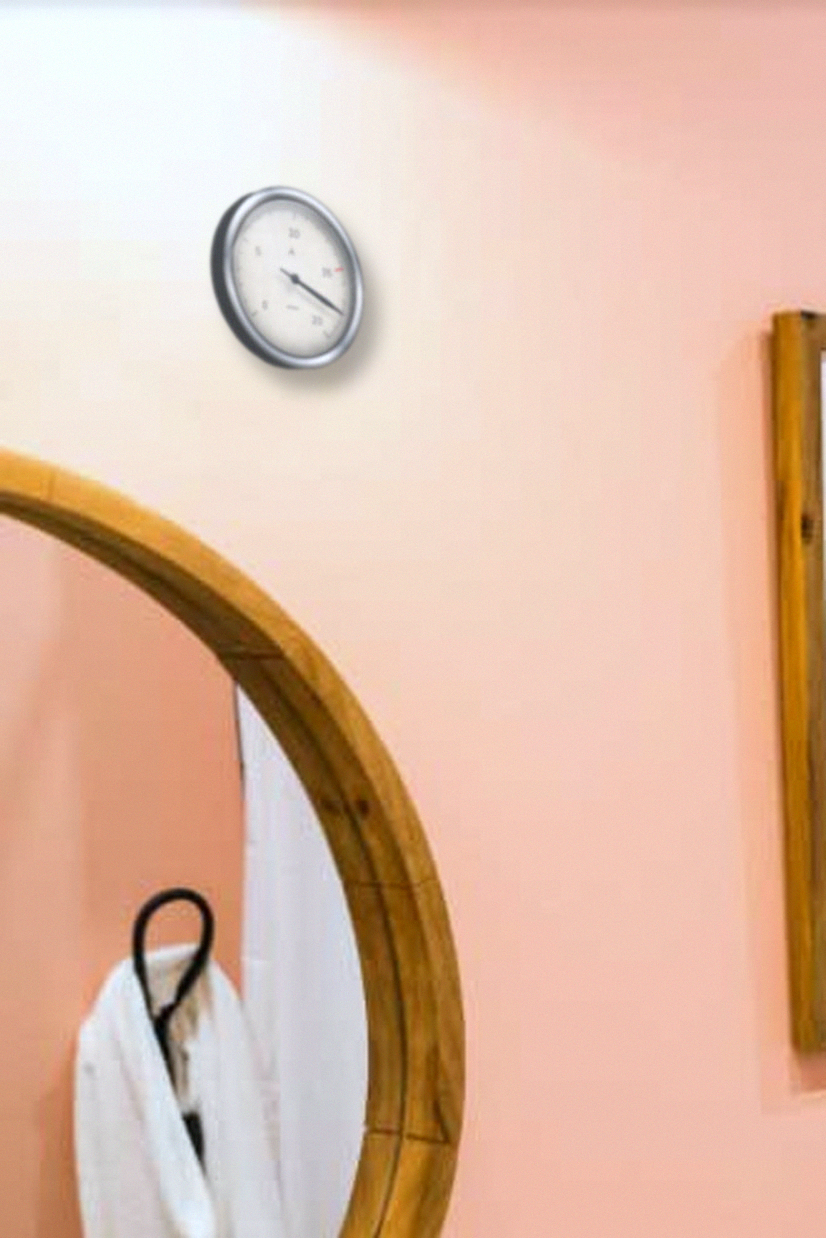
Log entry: **18** A
